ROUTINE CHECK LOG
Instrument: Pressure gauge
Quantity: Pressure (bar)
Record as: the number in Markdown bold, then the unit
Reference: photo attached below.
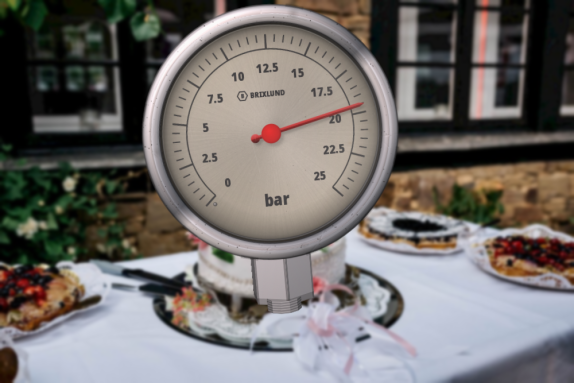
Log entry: **19.5** bar
